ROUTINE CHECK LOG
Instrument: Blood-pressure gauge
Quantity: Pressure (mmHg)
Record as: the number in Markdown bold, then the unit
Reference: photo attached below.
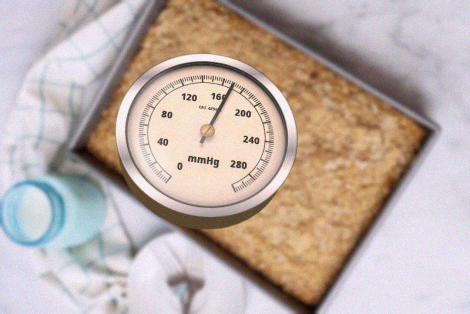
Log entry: **170** mmHg
